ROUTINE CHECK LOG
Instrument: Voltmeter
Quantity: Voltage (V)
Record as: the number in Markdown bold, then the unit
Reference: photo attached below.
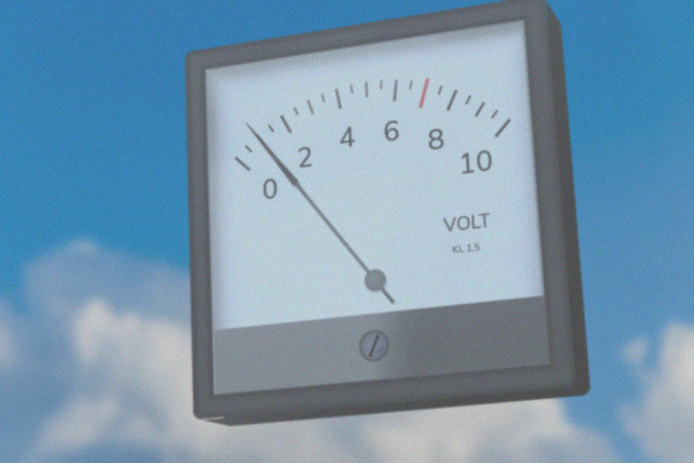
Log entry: **1** V
